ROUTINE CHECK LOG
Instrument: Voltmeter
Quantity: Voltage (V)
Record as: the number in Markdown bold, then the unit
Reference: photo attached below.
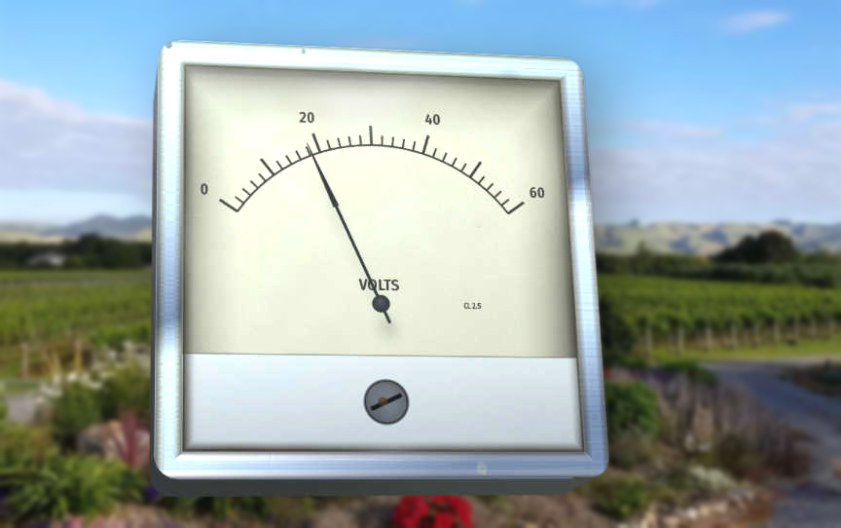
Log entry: **18** V
